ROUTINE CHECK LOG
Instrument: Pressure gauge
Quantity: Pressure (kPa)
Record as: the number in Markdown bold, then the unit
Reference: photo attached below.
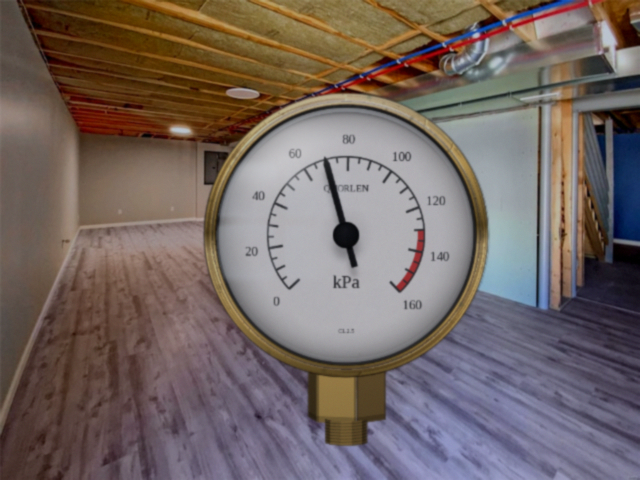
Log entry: **70** kPa
